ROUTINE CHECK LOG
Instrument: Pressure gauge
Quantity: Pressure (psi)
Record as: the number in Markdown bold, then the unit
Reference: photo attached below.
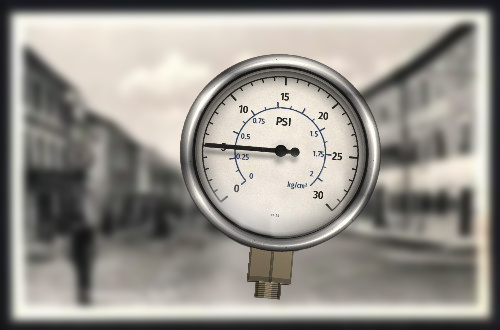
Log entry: **5** psi
